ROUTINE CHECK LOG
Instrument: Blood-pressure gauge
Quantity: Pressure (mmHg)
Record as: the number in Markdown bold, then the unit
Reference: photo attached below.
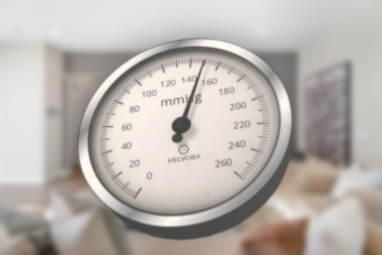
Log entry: **150** mmHg
